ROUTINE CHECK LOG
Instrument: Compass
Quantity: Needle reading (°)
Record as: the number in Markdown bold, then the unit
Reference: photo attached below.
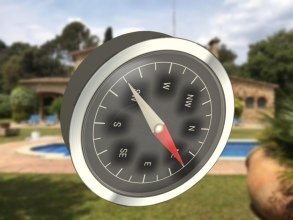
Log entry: **45** °
